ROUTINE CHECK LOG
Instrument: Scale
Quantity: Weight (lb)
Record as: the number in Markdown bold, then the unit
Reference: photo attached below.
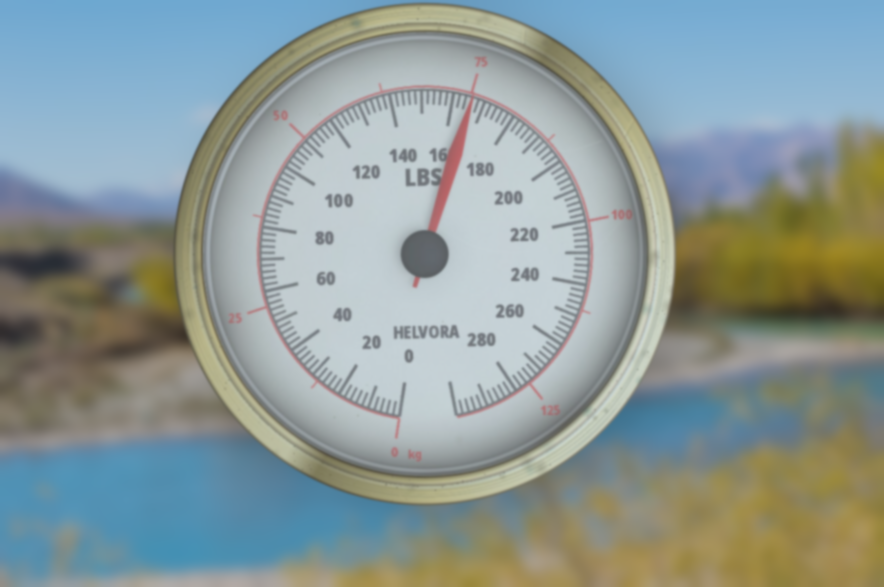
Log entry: **166** lb
